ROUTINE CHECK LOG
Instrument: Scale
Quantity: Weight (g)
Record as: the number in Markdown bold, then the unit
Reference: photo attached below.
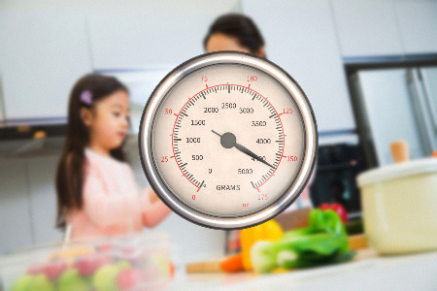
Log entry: **4500** g
